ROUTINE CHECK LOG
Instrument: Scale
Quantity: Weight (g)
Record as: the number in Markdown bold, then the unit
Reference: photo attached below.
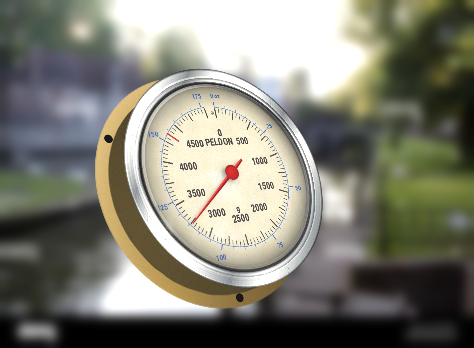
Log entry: **3250** g
